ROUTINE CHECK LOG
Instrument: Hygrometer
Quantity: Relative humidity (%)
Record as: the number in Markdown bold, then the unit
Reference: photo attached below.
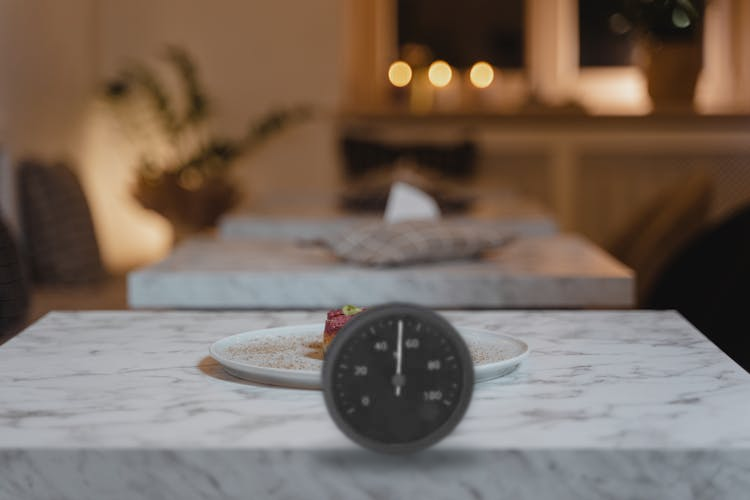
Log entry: **52** %
